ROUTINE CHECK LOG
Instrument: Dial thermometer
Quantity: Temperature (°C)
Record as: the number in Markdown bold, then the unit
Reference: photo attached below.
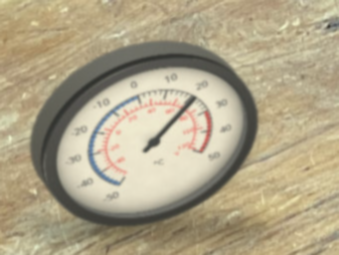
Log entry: **20** °C
